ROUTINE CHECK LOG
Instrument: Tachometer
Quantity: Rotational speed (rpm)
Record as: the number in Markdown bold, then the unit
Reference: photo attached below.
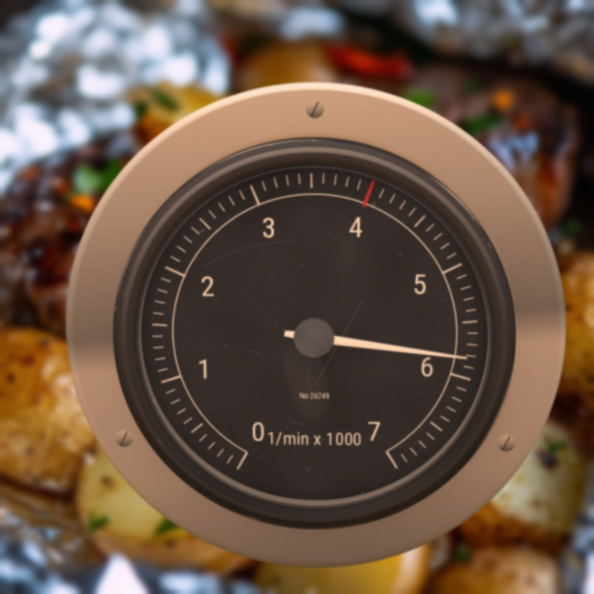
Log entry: **5800** rpm
